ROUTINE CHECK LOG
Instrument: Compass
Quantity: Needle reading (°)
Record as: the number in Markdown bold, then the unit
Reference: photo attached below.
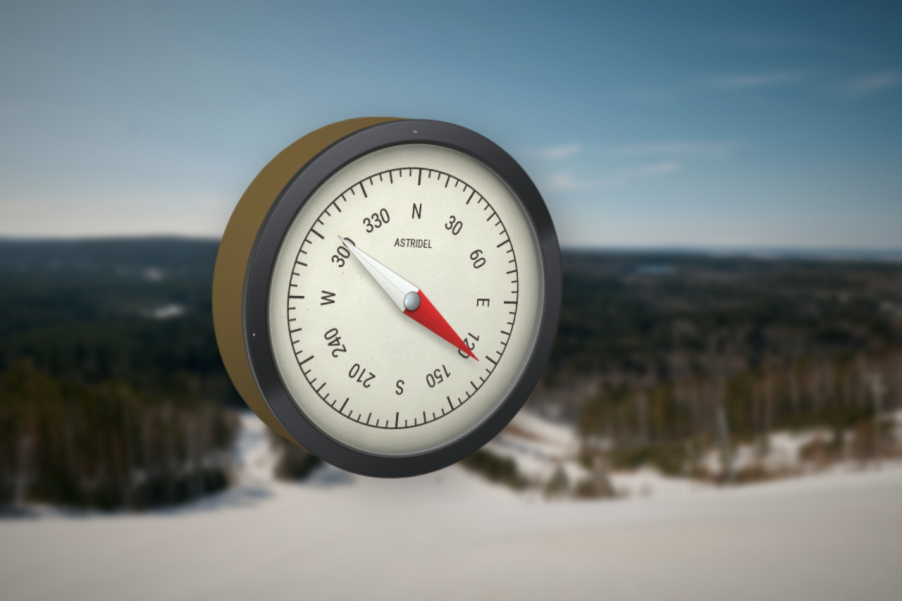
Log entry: **125** °
